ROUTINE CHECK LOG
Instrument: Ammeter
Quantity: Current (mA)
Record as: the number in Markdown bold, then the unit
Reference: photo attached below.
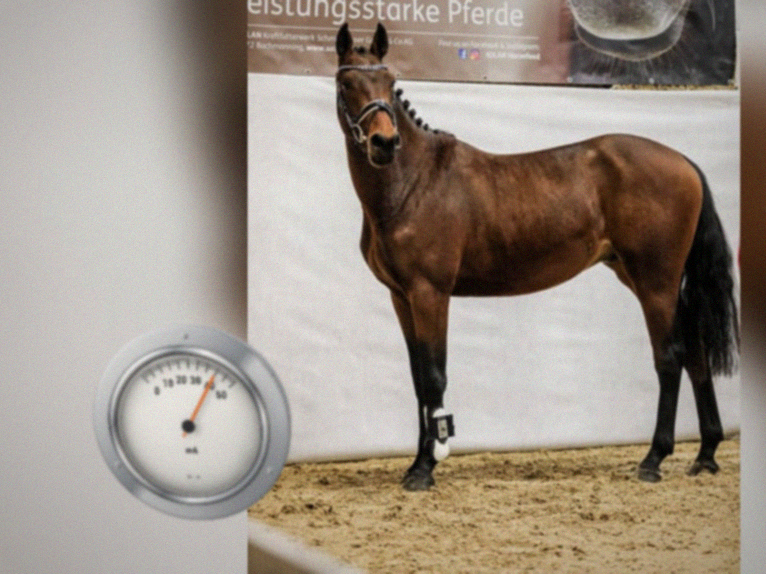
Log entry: **40** mA
